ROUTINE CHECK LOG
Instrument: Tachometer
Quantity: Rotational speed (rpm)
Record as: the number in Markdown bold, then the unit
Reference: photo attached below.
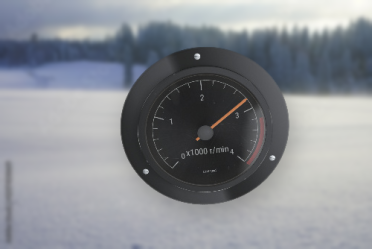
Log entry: **2800** rpm
